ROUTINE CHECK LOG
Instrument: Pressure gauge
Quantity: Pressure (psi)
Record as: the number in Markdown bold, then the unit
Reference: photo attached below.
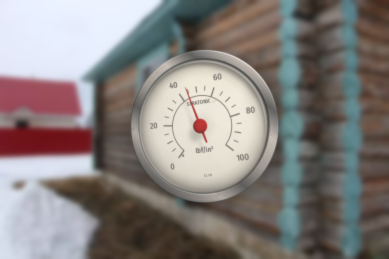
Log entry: **45** psi
